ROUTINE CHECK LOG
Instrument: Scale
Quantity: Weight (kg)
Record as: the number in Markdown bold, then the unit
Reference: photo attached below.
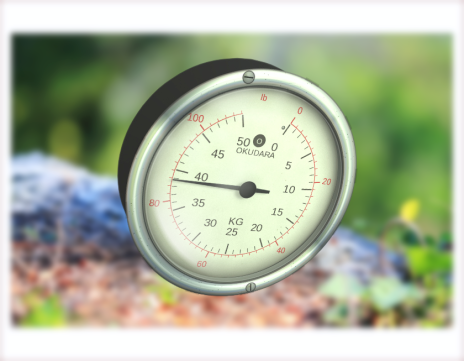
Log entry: **39** kg
